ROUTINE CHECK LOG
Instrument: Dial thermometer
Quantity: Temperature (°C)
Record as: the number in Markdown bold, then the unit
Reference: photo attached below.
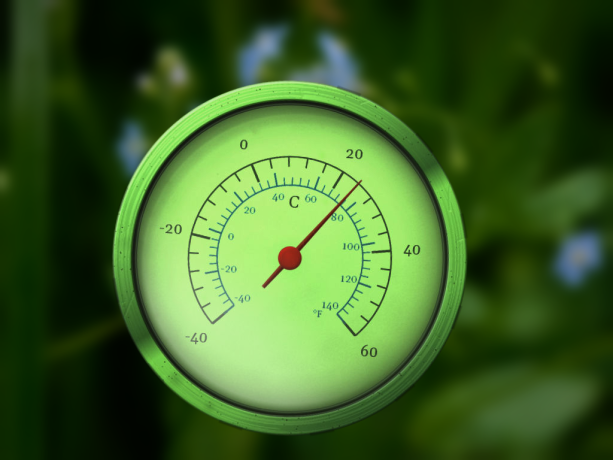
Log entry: **24** °C
